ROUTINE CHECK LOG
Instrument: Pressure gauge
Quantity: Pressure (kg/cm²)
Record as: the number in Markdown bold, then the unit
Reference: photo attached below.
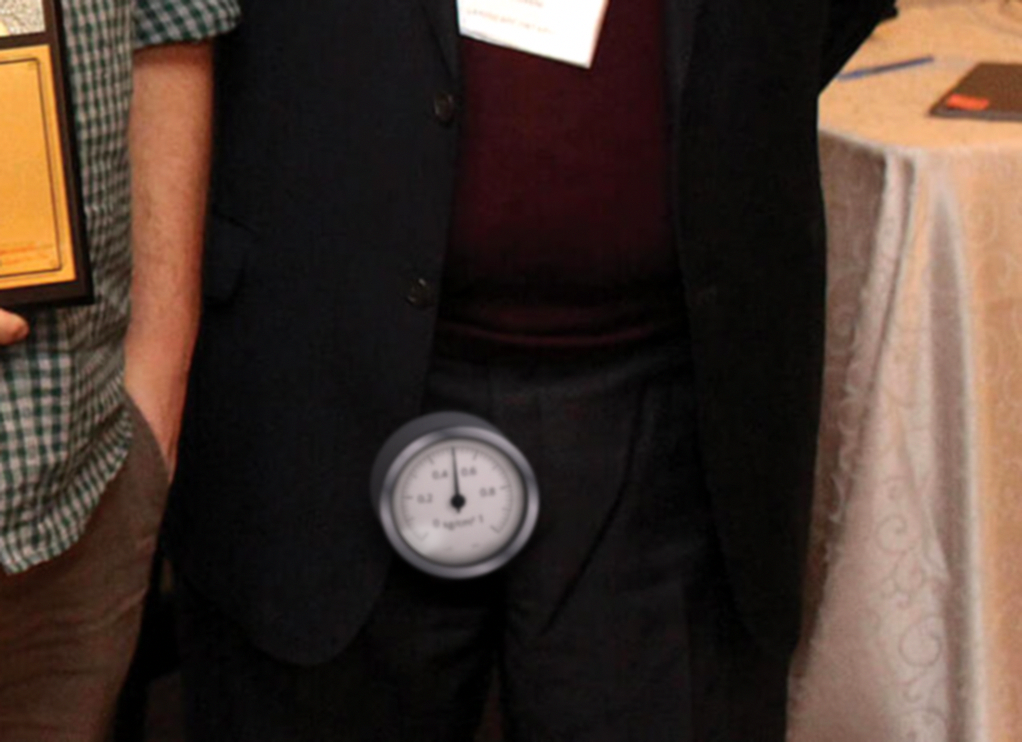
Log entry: **0.5** kg/cm²
